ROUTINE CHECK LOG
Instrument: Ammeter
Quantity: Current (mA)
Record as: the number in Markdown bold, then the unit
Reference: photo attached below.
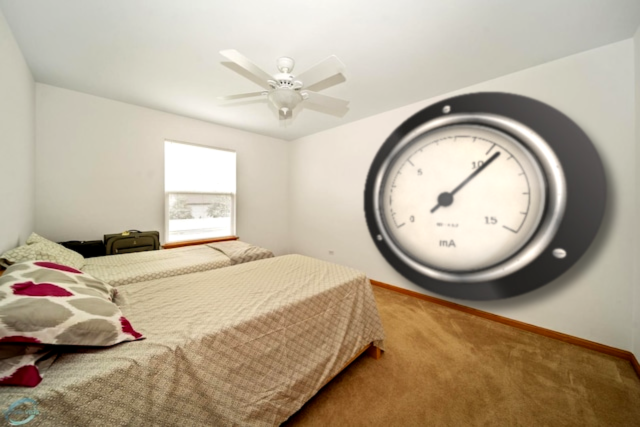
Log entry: **10.5** mA
